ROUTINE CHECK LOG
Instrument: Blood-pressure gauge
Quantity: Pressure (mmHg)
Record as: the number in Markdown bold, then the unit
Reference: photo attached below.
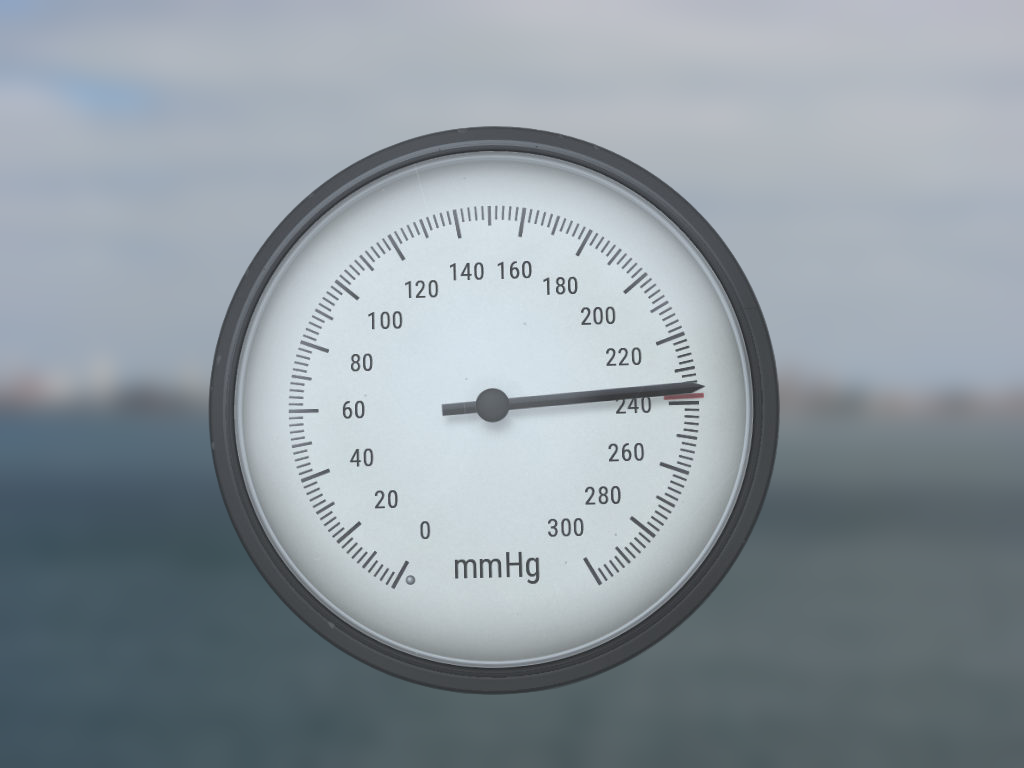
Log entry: **236** mmHg
